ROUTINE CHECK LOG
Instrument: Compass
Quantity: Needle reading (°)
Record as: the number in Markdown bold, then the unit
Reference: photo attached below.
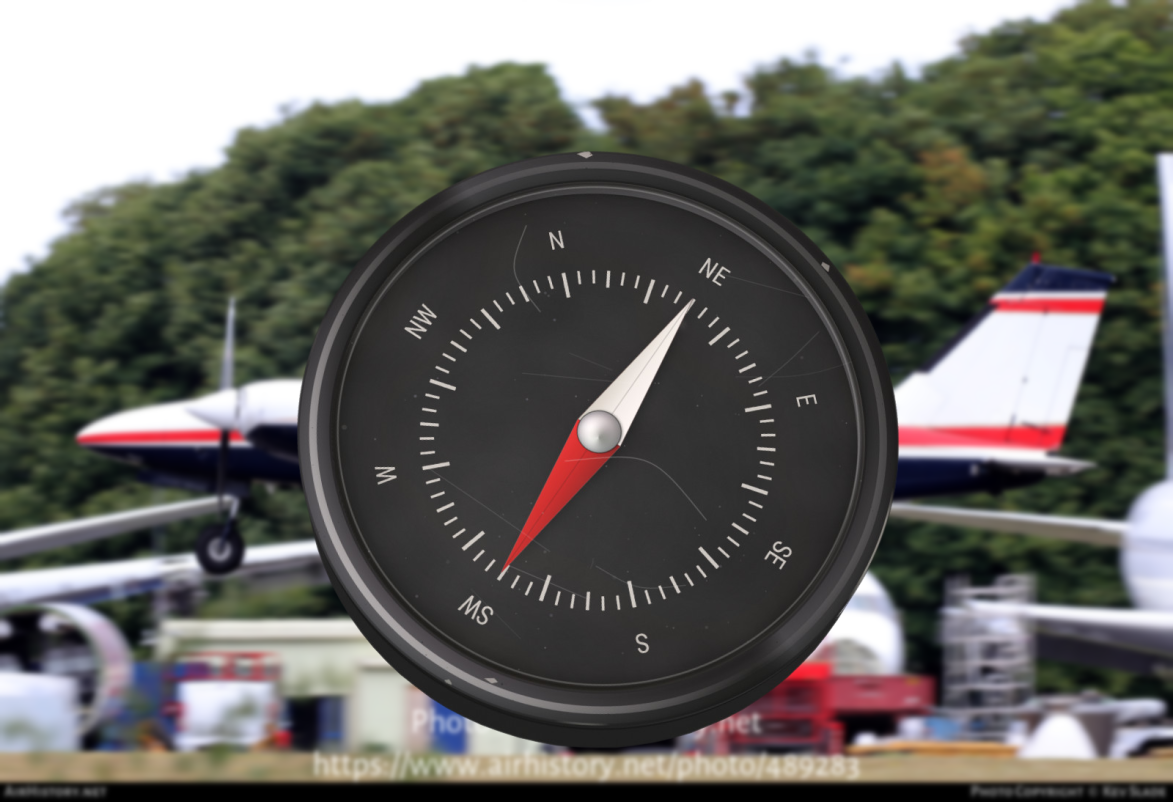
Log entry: **225** °
